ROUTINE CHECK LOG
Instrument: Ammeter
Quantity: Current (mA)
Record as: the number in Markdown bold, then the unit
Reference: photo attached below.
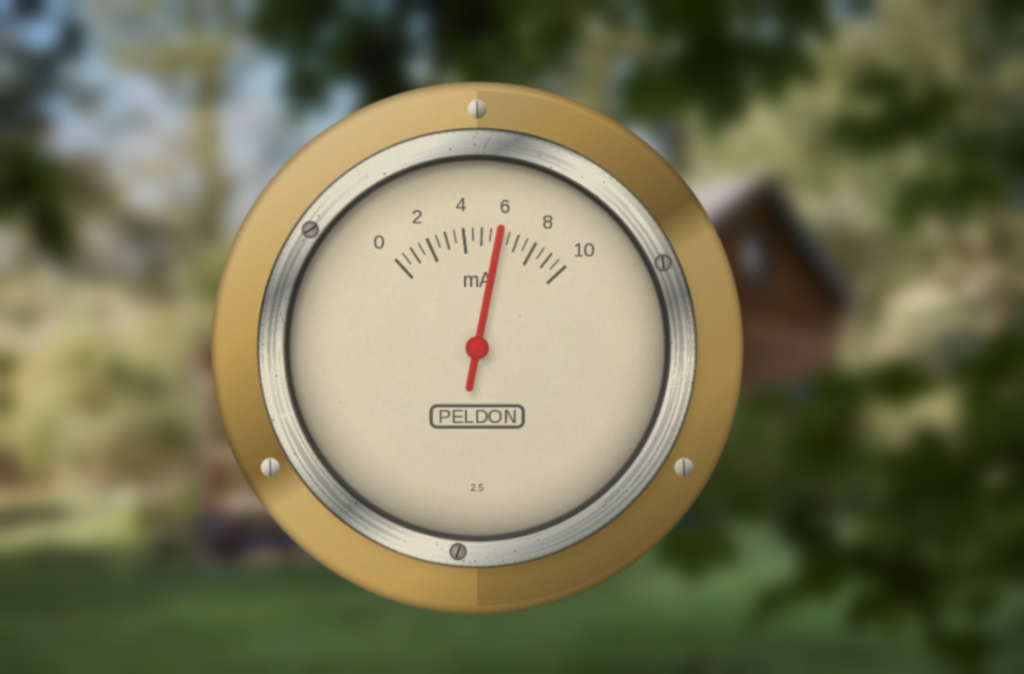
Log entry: **6** mA
